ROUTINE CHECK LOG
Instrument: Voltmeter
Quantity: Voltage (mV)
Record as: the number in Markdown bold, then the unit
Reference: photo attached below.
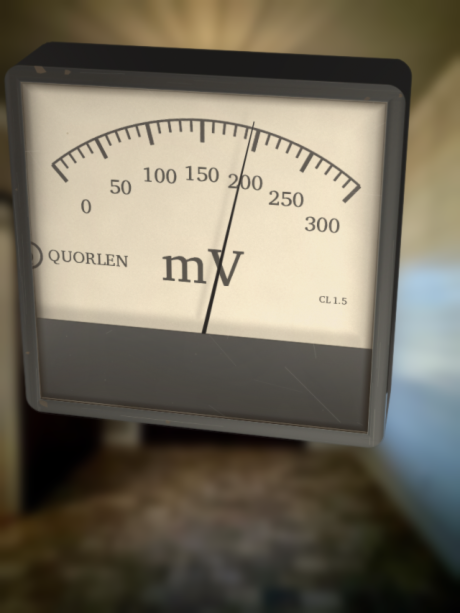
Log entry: **195** mV
